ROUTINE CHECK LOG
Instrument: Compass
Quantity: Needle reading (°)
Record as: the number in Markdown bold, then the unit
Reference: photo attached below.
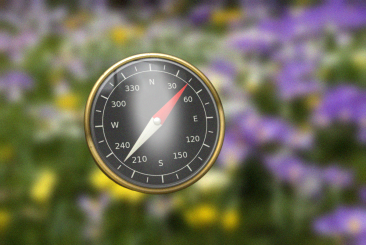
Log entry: **45** °
